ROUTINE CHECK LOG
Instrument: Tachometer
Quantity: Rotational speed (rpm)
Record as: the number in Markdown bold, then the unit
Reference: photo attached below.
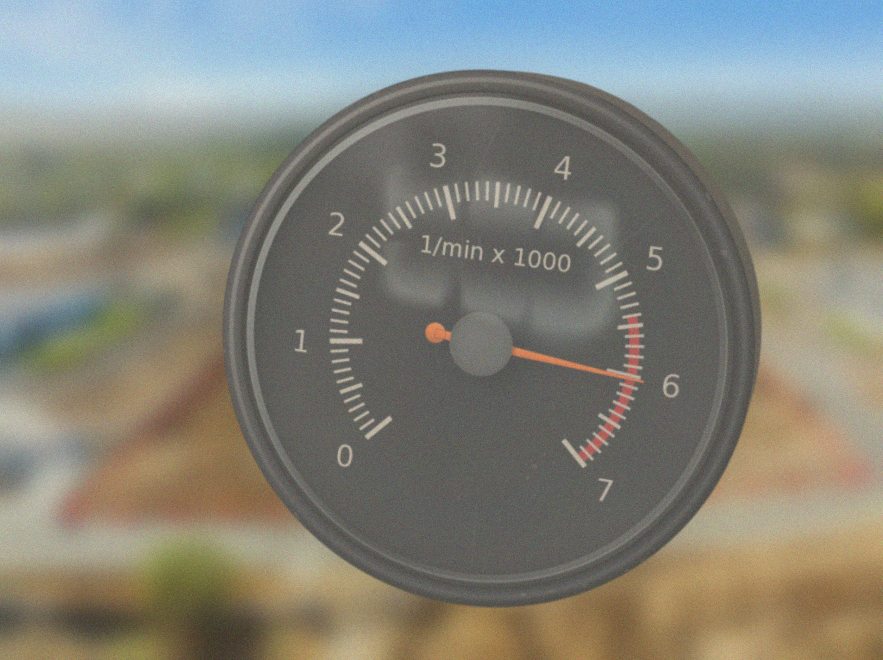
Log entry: **6000** rpm
